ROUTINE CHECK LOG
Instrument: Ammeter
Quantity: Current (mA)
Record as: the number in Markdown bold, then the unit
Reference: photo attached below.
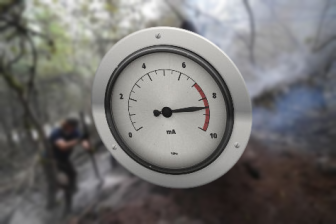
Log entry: **8.5** mA
